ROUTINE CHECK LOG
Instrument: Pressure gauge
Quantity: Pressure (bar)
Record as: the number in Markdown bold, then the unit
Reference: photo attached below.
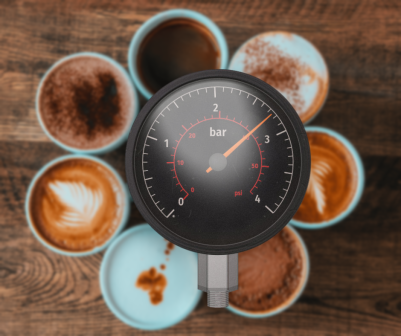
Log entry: **2.75** bar
